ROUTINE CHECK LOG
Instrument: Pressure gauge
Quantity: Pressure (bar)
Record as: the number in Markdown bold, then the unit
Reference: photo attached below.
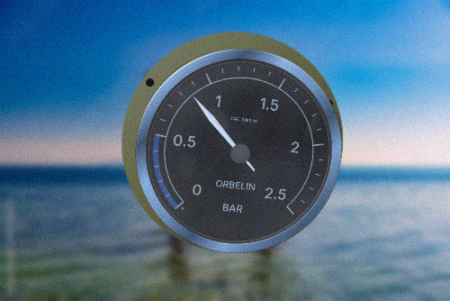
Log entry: **0.85** bar
